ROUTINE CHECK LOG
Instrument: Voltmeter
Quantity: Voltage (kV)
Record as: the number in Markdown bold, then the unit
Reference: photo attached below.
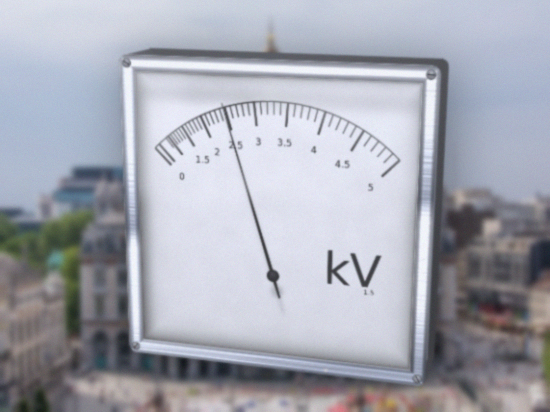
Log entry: **2.5** kV
